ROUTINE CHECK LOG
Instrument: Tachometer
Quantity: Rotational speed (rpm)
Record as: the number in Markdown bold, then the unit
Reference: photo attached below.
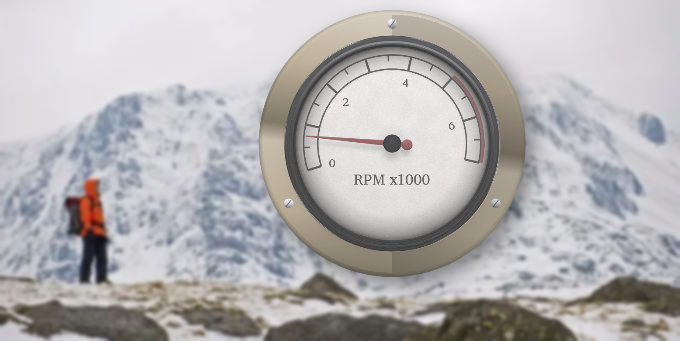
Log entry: **750** rpm
